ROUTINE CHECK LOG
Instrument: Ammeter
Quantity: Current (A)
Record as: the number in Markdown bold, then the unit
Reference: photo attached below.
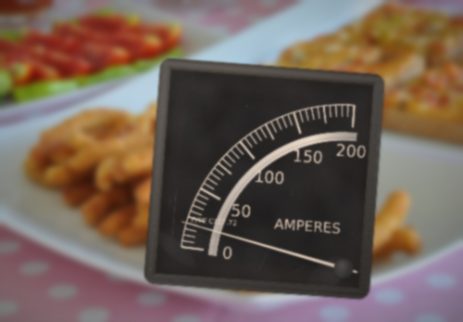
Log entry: **20** A
